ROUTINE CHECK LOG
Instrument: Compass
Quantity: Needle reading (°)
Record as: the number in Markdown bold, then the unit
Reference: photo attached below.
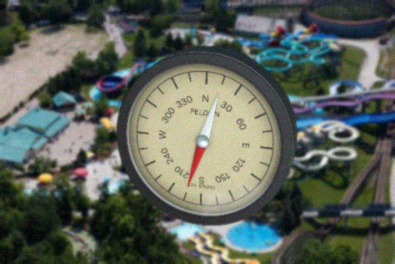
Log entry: **195** °
